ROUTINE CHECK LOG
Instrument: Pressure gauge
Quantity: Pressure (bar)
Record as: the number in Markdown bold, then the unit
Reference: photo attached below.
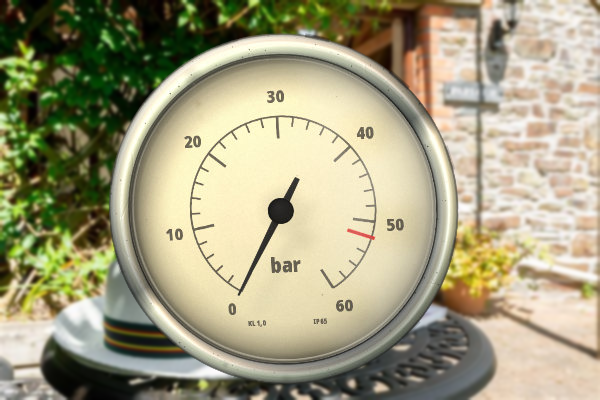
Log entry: **0** bar
